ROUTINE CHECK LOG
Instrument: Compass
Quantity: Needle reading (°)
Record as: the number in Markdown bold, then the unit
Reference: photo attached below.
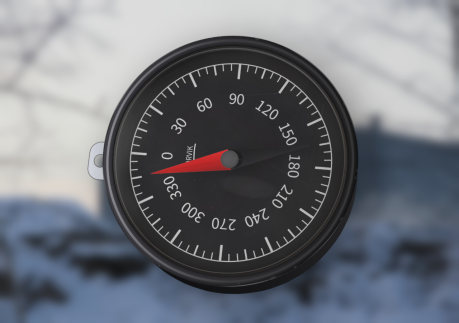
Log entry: **345** °
